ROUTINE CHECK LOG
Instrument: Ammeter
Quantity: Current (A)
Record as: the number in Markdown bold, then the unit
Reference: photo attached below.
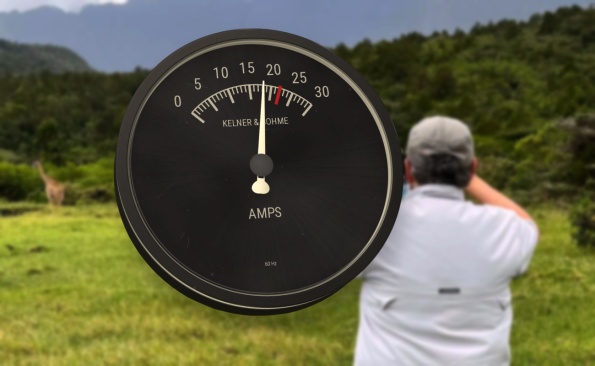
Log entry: **18** A
